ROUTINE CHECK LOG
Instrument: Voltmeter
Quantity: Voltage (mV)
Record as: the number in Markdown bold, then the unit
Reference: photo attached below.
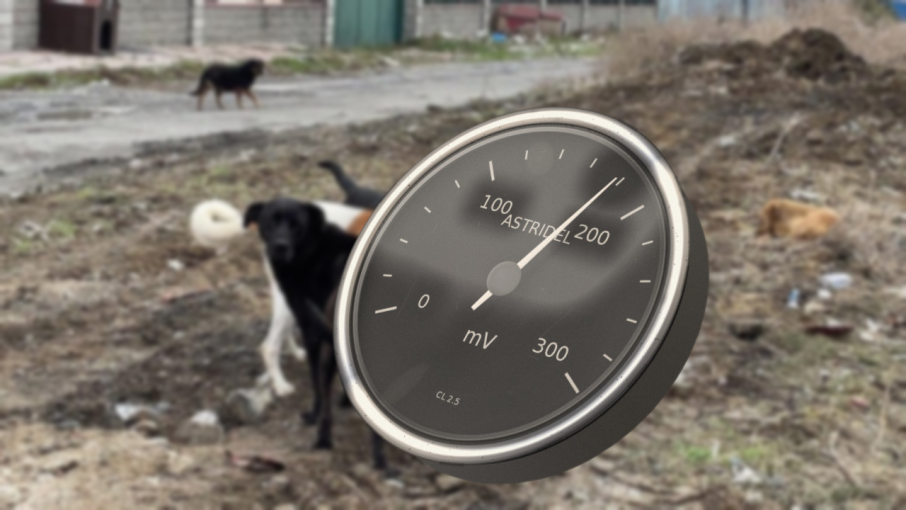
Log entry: **180** mV
